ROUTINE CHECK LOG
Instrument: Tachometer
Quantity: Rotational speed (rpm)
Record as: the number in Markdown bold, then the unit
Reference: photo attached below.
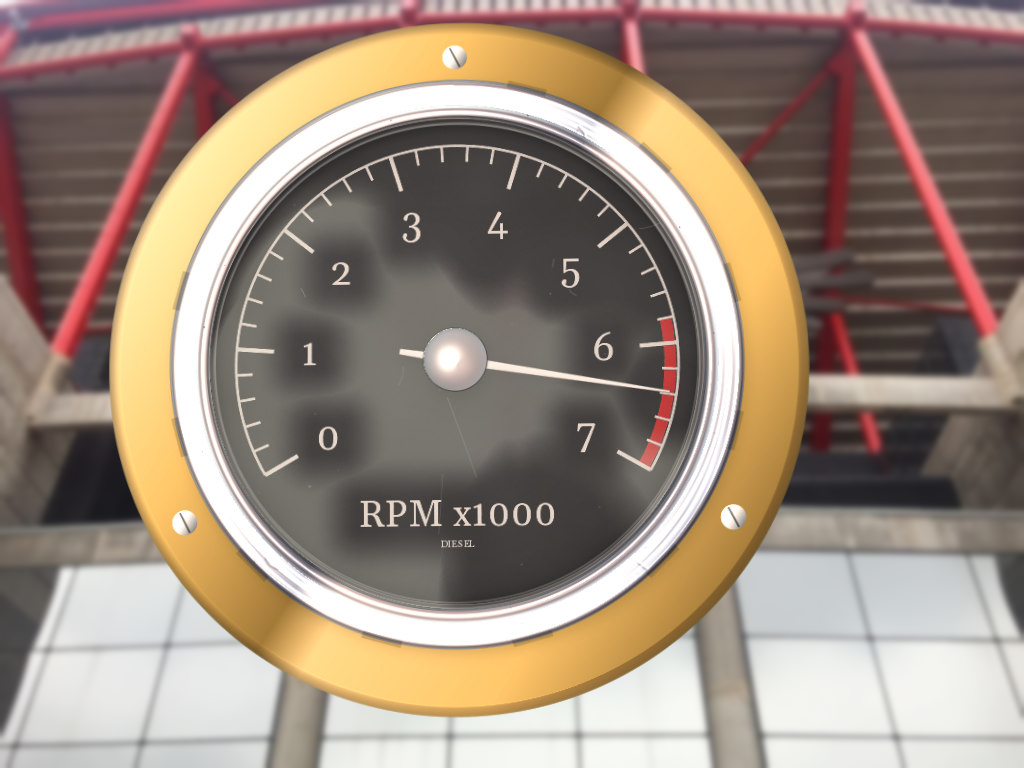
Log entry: **6400** rpm
